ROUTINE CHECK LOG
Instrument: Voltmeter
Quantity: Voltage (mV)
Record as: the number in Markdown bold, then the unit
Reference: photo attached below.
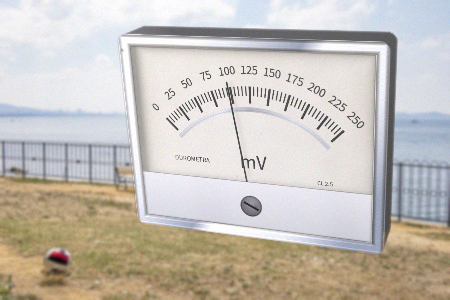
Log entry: **100** mV
